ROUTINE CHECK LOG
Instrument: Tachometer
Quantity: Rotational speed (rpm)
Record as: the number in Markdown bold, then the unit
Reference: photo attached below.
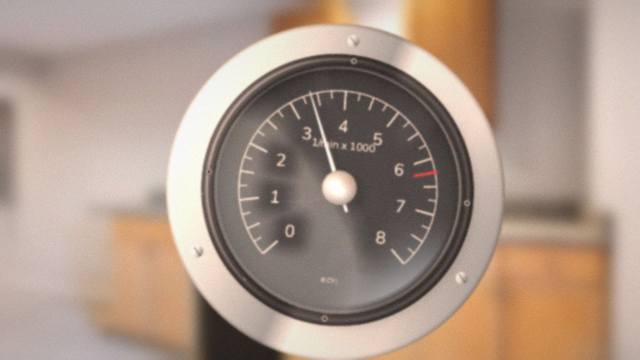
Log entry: **3375** rpm
